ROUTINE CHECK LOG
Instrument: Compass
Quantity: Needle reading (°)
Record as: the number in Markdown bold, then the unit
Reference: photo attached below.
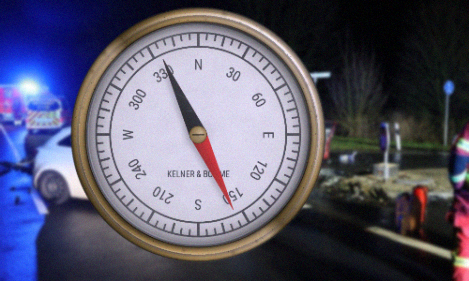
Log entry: **155** °
